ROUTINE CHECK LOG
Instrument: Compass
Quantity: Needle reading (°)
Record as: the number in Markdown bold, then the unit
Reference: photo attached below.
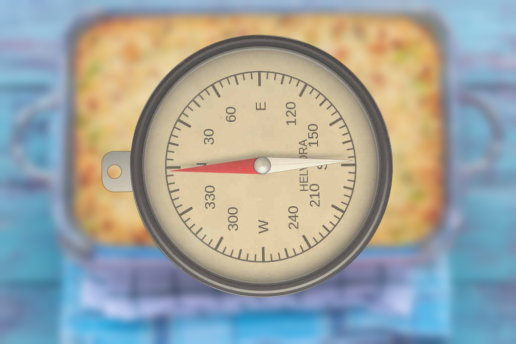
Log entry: **357.5** °
